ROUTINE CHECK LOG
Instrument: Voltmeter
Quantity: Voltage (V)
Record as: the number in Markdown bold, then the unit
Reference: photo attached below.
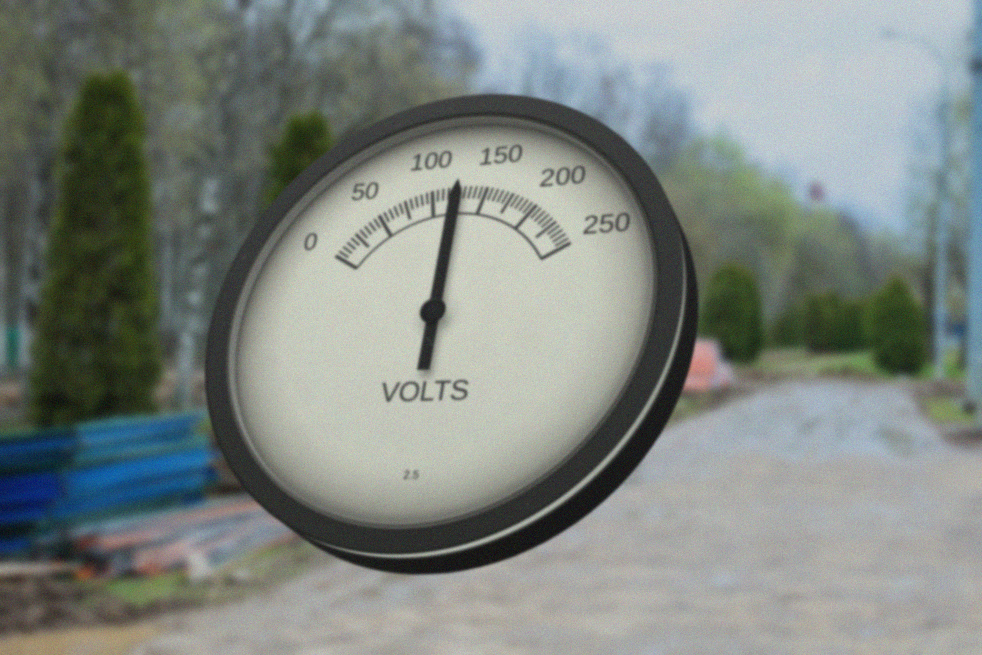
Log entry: **125** V
